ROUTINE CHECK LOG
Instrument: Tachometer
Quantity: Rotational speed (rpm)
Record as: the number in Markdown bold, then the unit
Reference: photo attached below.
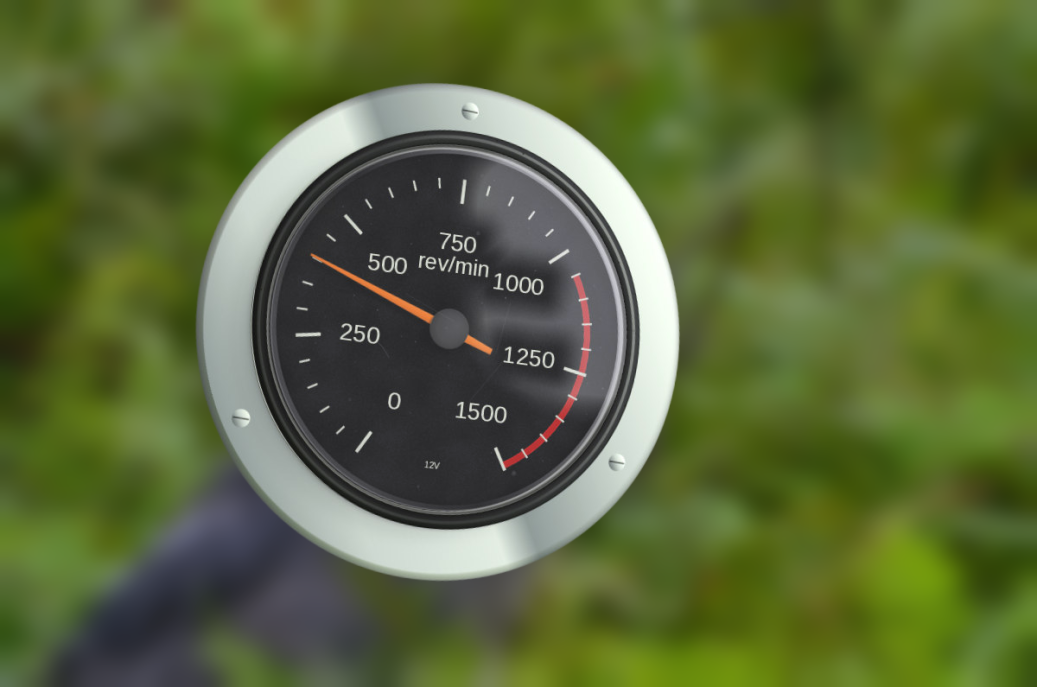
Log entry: **400** rpm
